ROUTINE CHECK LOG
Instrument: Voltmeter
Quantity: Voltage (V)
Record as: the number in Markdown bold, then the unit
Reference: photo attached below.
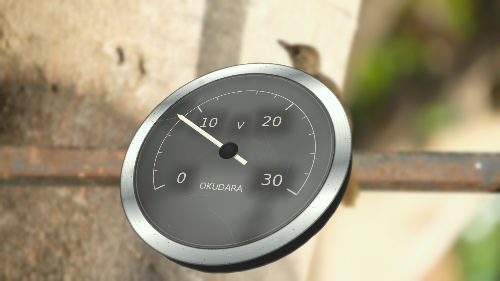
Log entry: **8** V
